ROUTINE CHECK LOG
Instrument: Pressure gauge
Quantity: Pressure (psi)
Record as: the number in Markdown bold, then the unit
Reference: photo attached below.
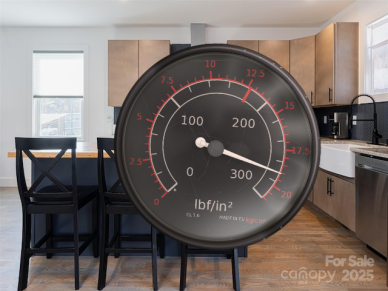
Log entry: **270** psi
